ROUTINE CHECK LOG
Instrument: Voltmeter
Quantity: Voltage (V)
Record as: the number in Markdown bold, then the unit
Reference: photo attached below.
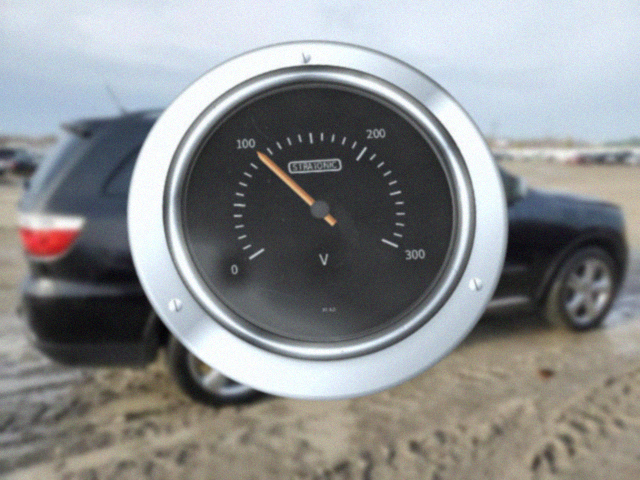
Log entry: **100** V
